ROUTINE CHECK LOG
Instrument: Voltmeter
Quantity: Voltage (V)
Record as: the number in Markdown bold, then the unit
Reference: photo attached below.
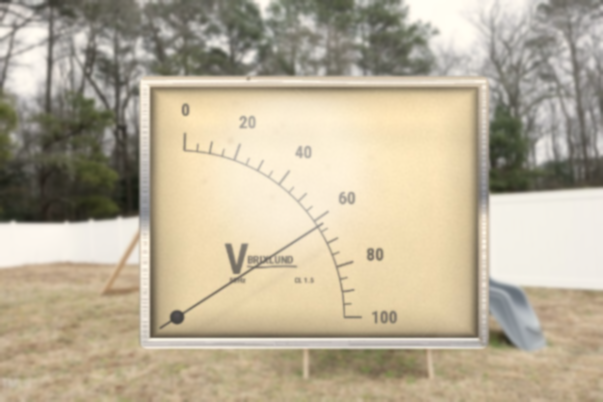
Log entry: **62.5** V
